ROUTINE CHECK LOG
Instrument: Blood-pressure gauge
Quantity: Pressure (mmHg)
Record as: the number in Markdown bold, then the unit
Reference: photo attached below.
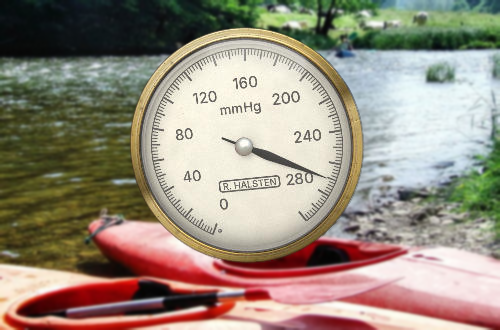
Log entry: **270** mmHg
